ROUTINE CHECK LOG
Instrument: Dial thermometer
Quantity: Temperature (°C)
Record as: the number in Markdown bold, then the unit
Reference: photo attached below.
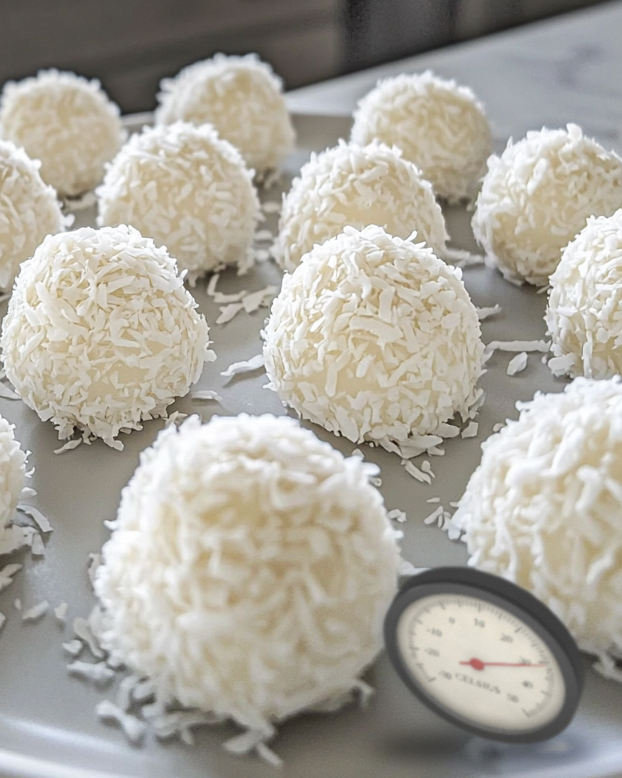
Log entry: **30** °C
